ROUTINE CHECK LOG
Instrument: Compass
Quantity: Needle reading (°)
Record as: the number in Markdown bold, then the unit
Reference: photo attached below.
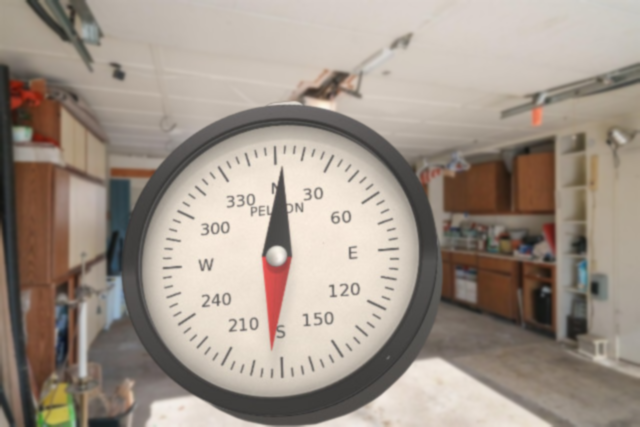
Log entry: **185** °
